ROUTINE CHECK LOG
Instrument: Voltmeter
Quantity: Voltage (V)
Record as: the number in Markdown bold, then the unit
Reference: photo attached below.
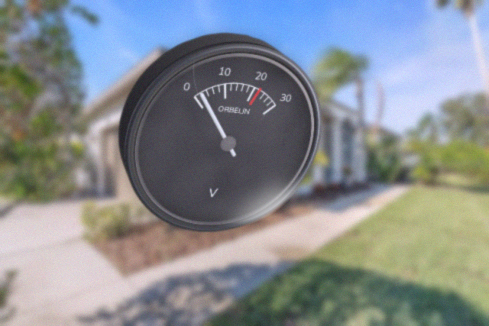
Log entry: **2** V
